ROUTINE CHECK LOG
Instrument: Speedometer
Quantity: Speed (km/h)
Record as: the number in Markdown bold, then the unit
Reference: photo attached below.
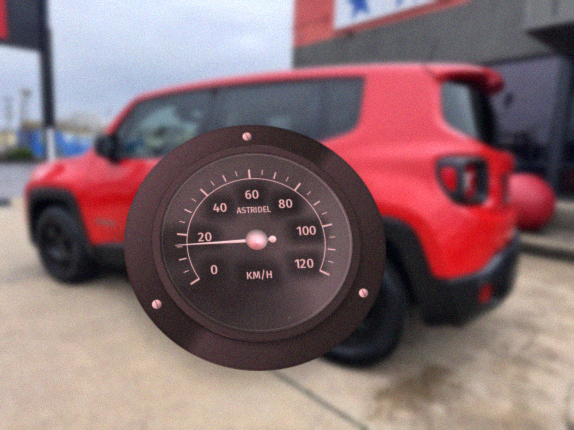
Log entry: **15** km/h
